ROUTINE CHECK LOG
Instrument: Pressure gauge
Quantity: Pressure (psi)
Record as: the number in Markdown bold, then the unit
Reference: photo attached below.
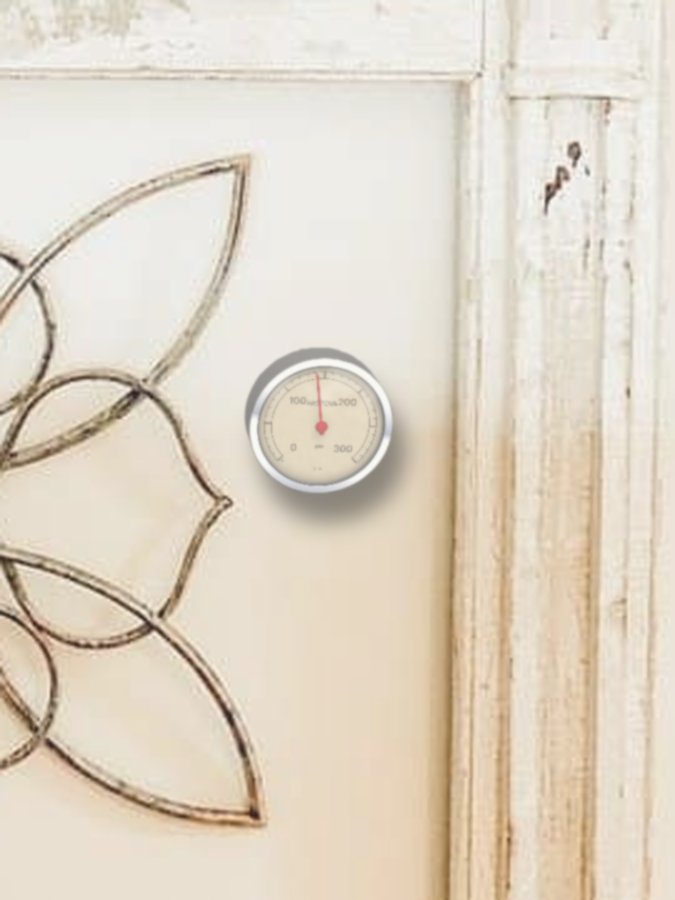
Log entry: **140** psi
